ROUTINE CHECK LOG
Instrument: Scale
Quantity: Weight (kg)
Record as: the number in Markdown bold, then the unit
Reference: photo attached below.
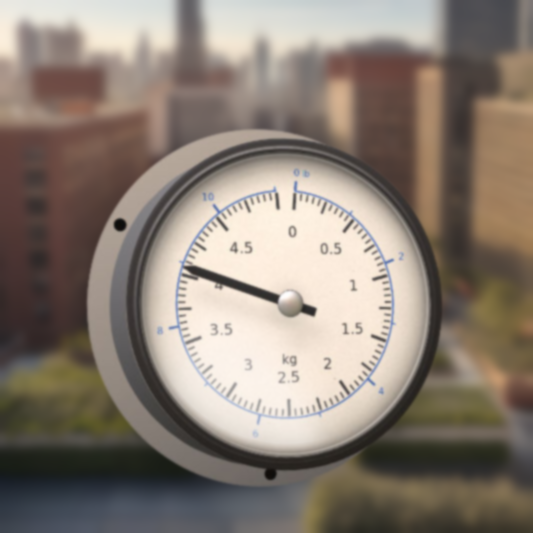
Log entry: **4.05** kg
